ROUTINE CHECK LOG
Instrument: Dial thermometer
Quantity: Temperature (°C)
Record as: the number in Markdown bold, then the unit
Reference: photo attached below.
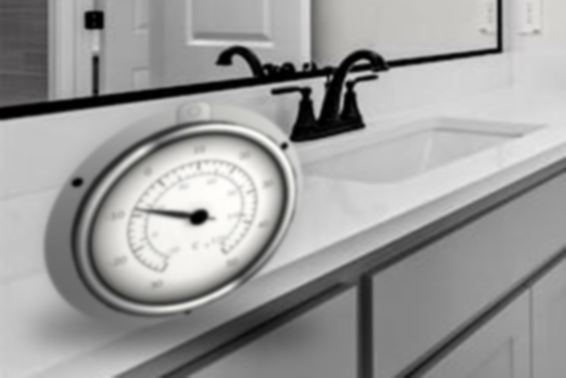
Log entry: **-8** °C
